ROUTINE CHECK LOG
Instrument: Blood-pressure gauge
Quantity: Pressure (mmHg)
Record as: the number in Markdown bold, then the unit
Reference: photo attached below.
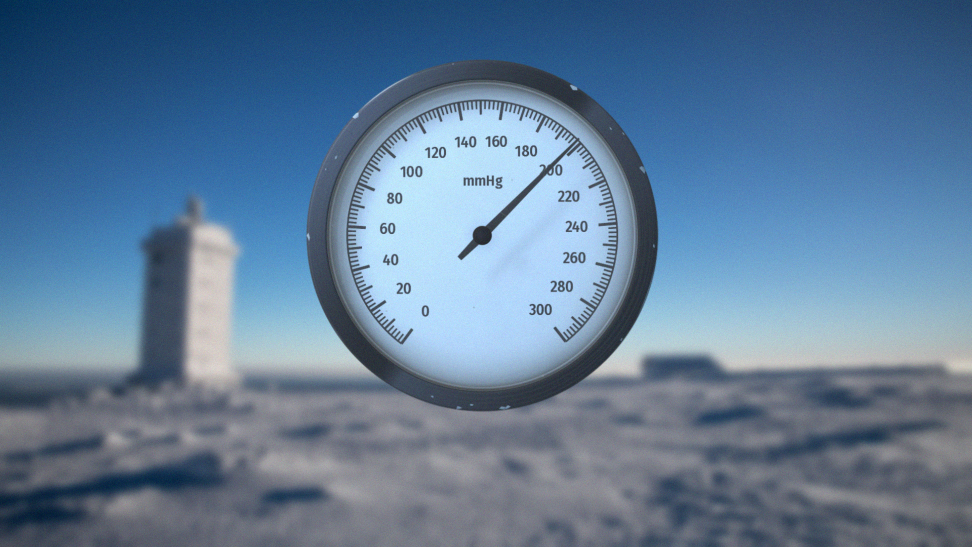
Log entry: **198** mmHg
